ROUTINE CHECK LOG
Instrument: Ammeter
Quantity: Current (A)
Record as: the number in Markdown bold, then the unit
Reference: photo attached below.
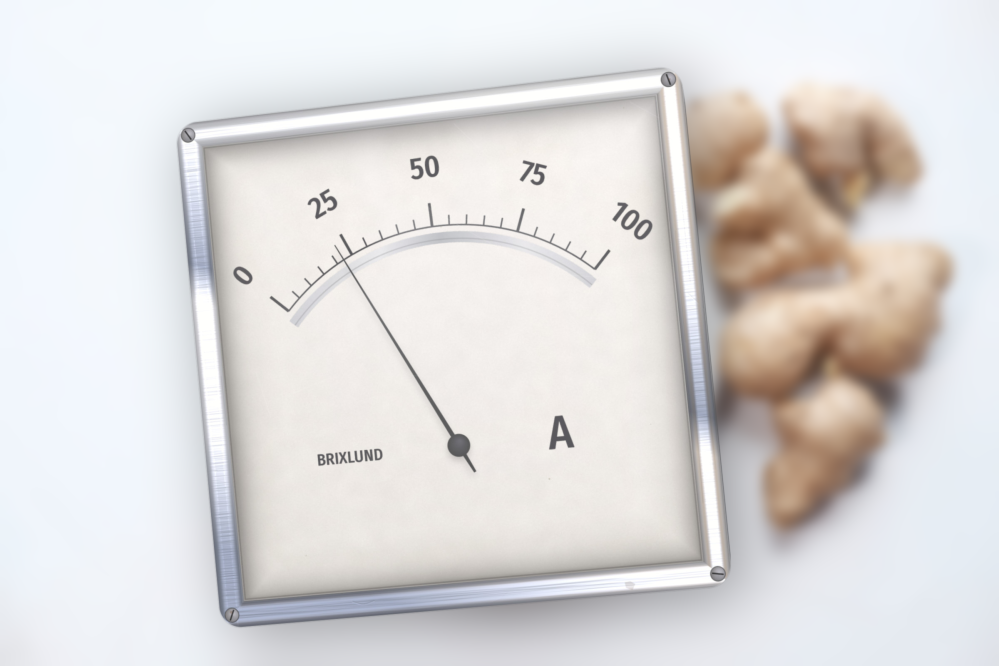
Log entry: **22.5** A
